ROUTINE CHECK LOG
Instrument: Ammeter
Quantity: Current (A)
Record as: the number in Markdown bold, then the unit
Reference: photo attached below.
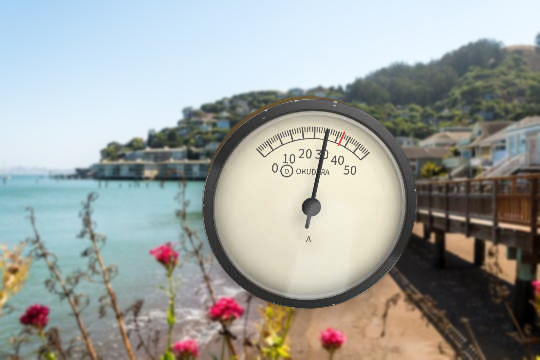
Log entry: **30** A
